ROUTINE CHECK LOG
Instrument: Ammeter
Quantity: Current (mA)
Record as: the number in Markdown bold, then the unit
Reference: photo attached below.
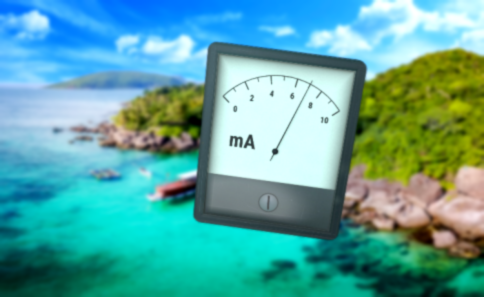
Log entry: **7** mA
